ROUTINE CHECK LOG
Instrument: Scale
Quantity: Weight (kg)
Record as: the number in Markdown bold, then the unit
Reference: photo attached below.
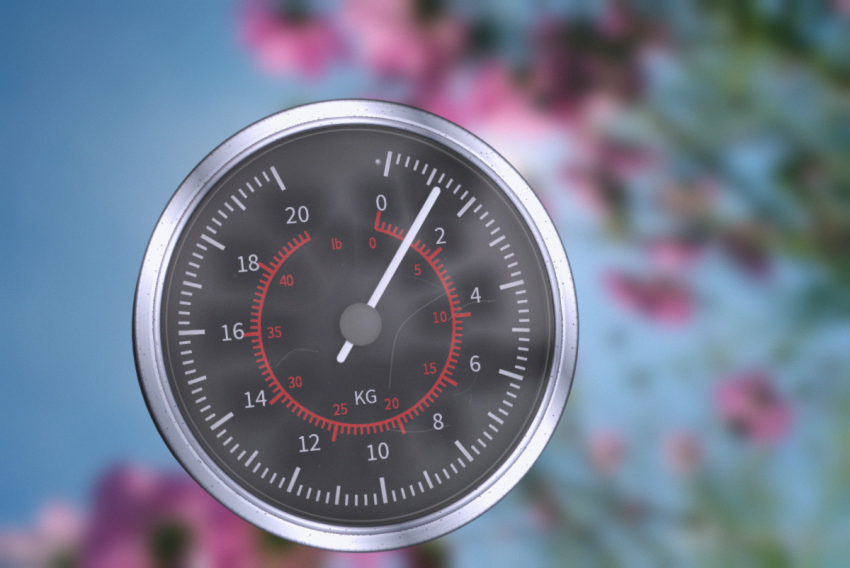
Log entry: **1.2** kg
